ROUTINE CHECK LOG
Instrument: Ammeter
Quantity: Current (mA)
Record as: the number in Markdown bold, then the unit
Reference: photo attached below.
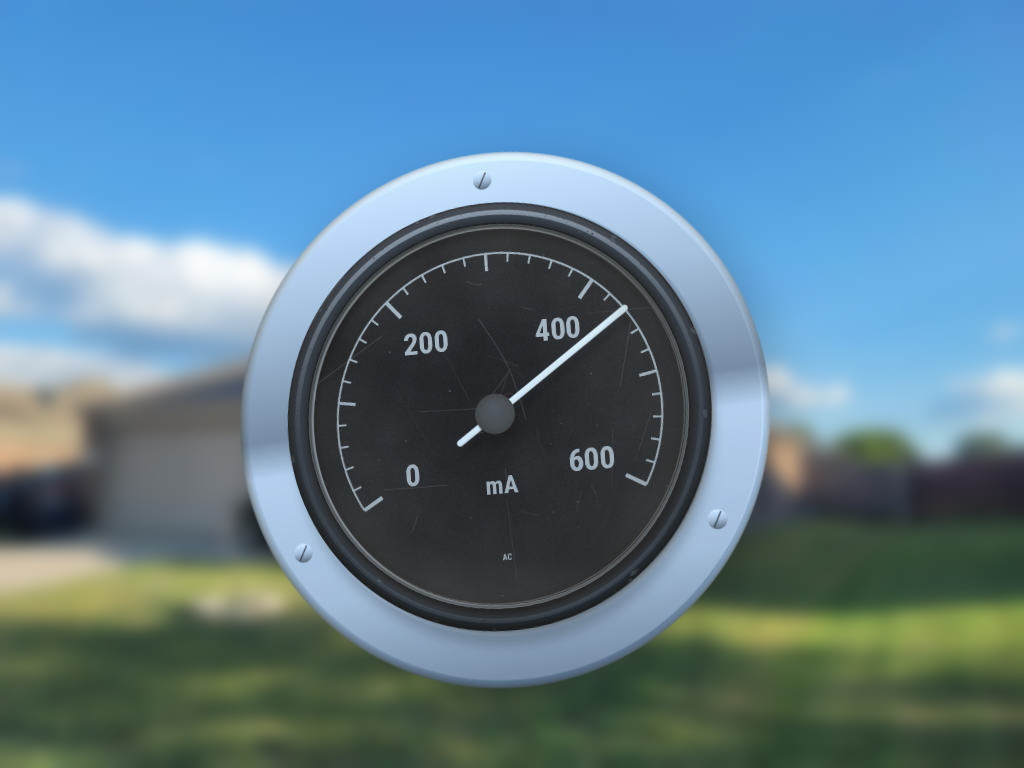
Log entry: **440** mA
